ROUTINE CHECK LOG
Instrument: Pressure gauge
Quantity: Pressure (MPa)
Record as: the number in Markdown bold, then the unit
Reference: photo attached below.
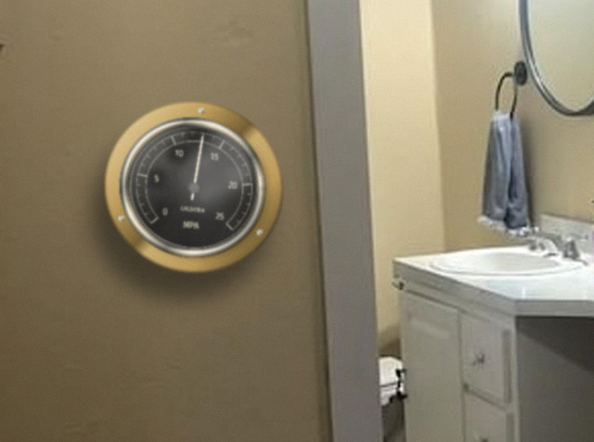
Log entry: **13** MPa
